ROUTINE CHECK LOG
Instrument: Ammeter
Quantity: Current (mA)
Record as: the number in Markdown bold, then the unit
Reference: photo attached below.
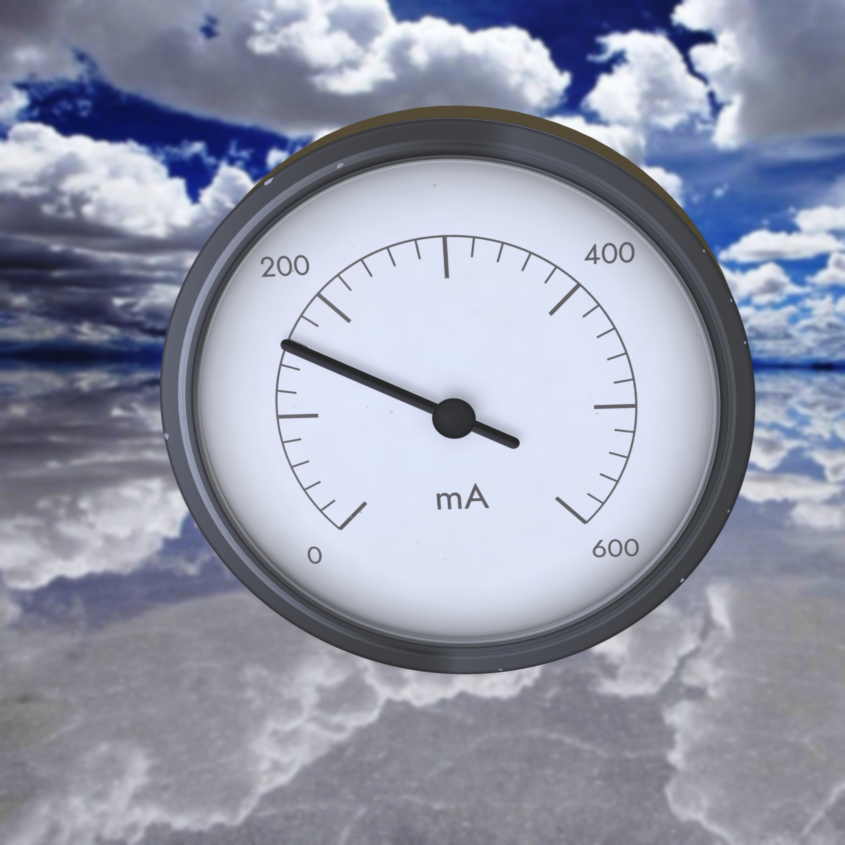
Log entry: **160** mA
